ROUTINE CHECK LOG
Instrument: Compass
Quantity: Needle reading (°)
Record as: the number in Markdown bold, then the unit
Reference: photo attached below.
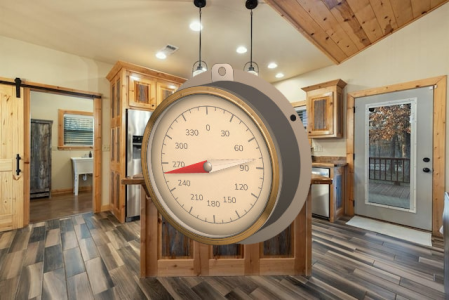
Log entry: **260** °
